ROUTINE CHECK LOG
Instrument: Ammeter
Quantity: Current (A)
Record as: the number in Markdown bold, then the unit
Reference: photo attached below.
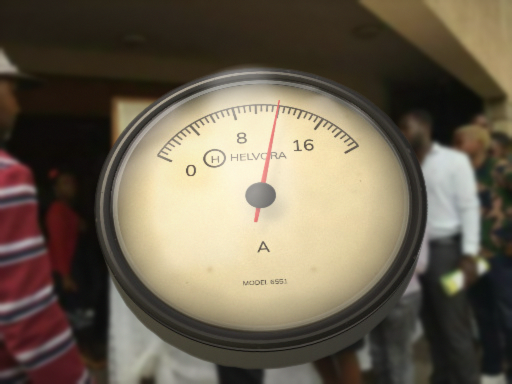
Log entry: **12** A
